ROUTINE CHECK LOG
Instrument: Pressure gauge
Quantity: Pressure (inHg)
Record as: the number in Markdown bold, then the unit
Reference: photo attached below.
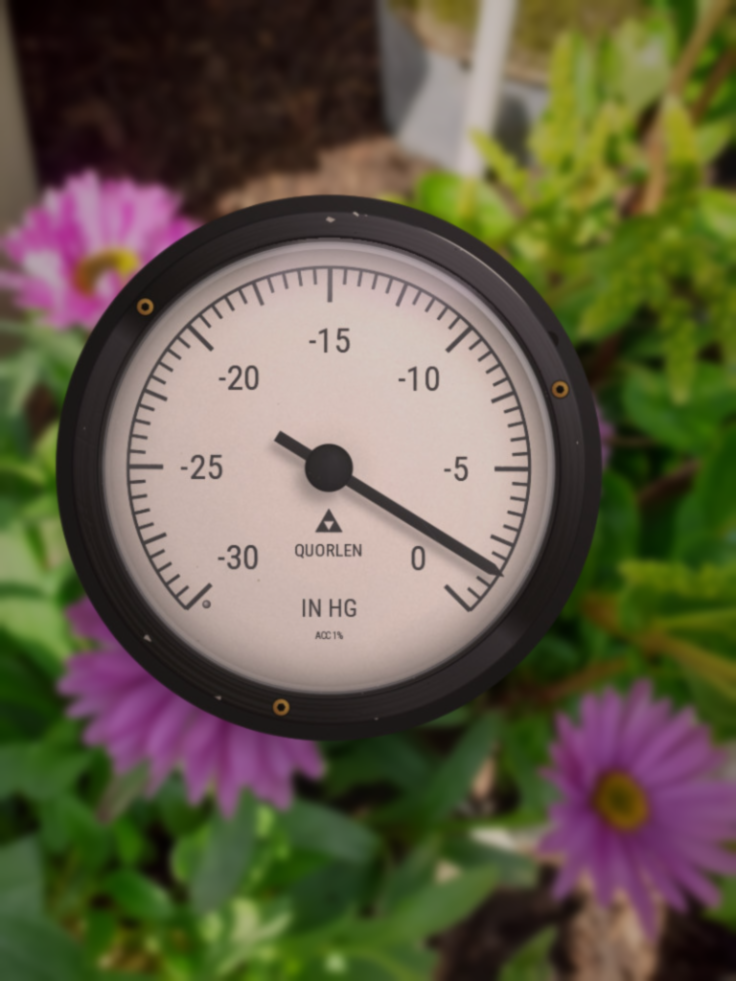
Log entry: **-1.5** inHg
